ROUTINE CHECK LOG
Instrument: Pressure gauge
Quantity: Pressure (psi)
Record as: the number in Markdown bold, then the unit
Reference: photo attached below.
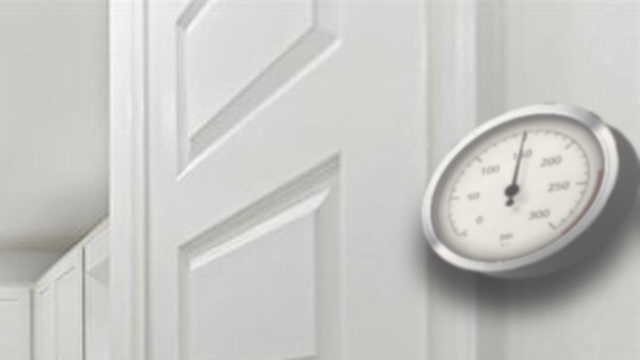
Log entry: **150** psi
